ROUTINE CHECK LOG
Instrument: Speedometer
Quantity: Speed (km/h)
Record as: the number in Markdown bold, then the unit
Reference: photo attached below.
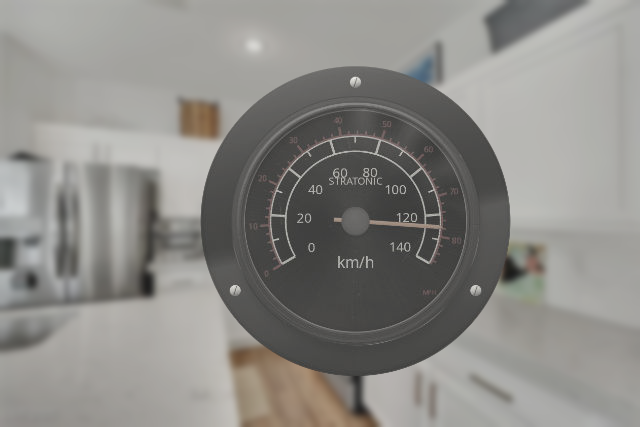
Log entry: **125** km/h
